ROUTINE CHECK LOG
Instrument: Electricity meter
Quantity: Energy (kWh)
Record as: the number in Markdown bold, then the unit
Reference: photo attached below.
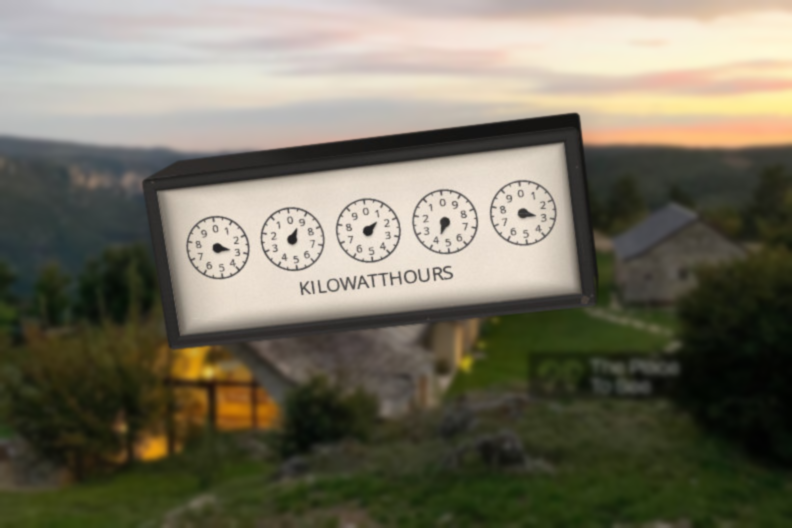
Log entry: **29143** kWh
